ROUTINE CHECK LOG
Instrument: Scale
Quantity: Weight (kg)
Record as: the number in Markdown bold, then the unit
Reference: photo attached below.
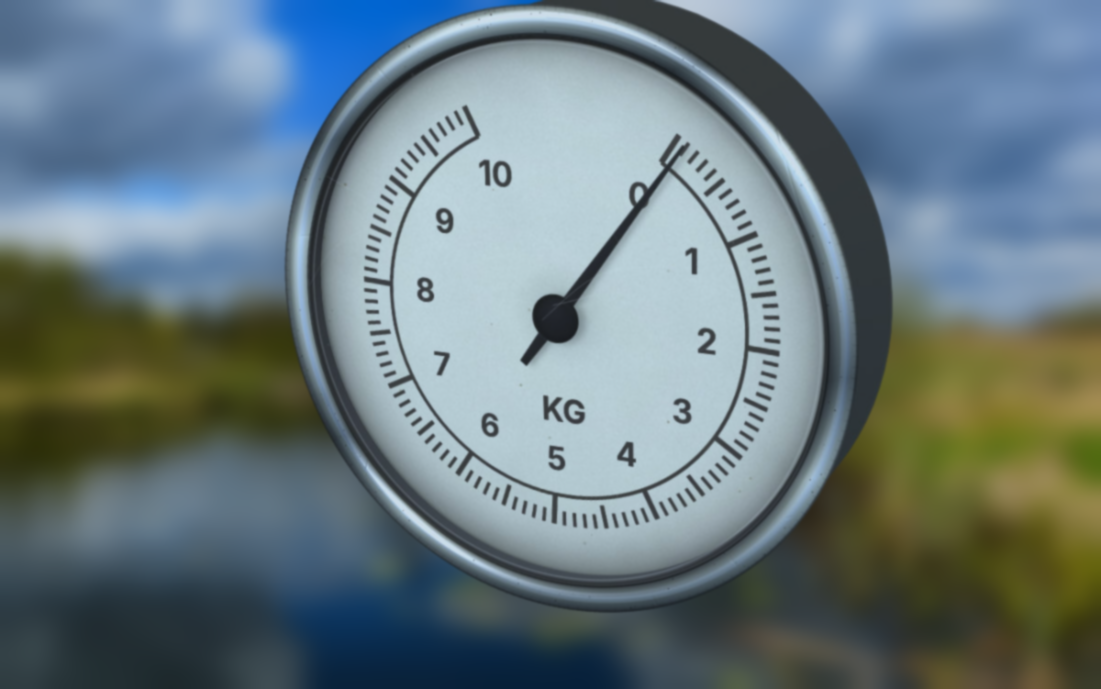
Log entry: **0.1** kg
